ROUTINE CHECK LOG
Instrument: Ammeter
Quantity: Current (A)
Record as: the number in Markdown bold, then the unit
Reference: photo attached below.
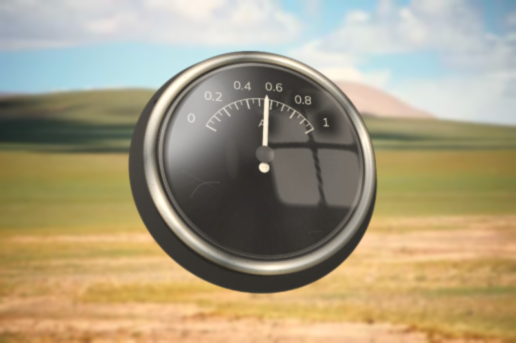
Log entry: **0.55** A
